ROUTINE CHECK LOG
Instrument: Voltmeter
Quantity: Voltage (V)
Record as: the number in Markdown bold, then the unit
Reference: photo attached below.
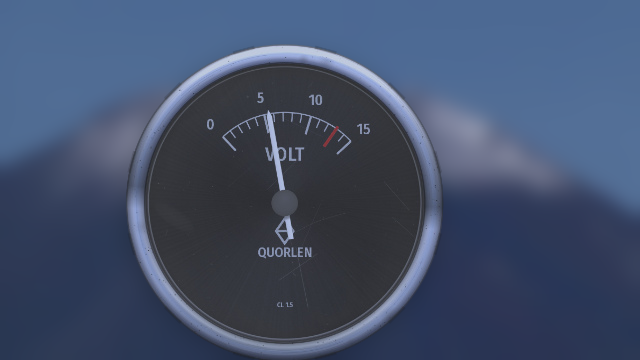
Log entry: **5.5** V
